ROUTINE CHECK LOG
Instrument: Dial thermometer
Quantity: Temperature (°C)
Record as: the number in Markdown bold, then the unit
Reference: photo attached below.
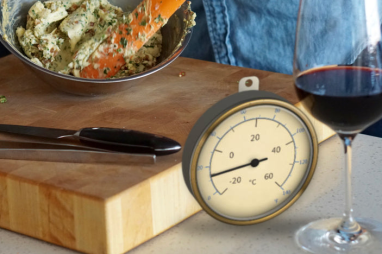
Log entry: **-10** °C
